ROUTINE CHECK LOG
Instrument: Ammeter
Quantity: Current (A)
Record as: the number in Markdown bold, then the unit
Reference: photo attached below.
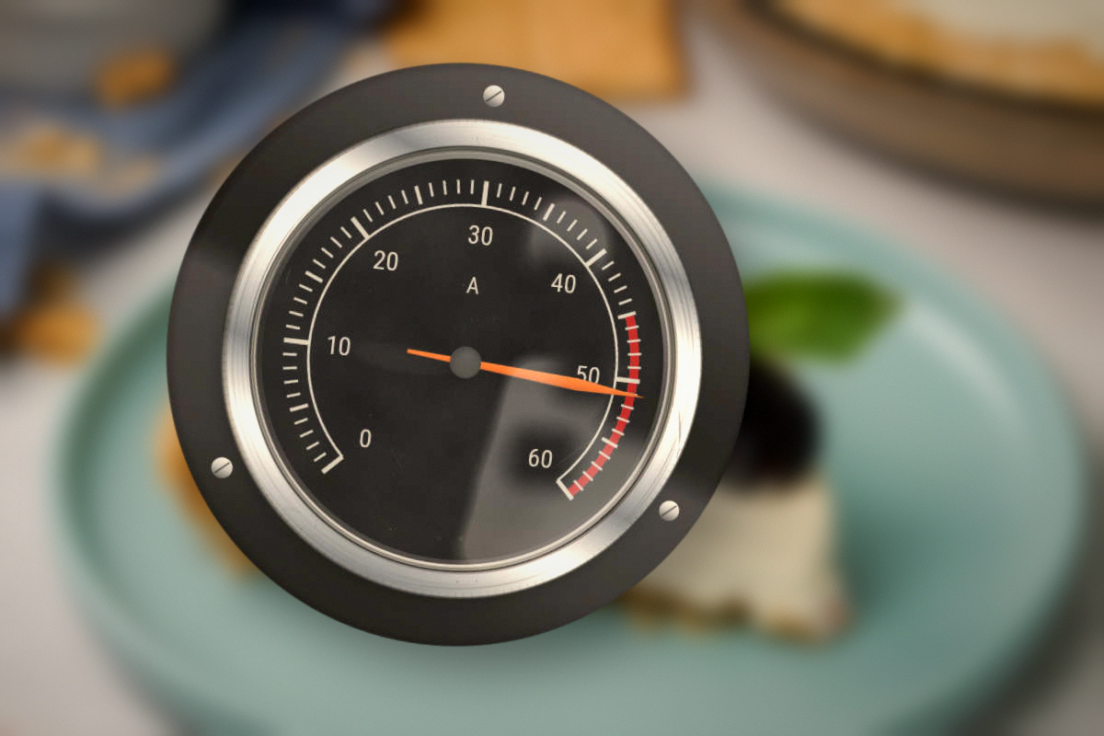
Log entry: **51** A
